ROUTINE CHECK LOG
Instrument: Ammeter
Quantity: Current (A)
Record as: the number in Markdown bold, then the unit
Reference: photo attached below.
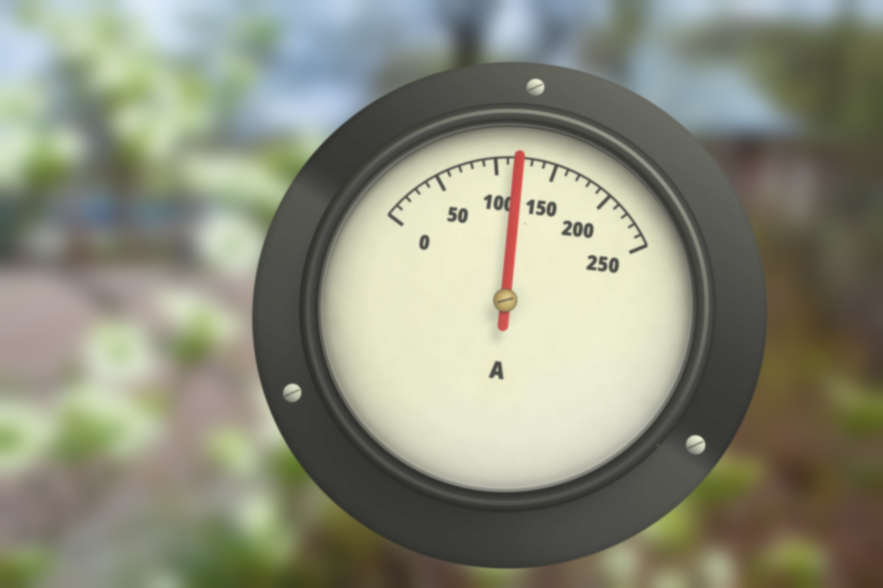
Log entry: **120** A
